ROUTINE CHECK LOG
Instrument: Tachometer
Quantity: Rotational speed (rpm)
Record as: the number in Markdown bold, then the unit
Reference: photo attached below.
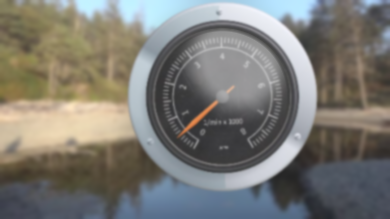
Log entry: **500** rpm
